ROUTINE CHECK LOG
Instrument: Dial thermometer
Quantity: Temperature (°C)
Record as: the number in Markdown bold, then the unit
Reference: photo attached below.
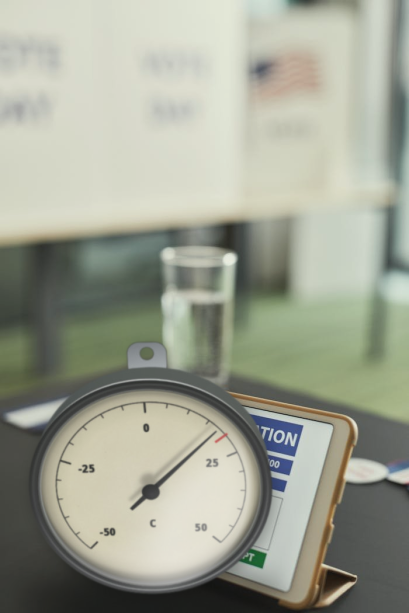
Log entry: **17.5** °C
